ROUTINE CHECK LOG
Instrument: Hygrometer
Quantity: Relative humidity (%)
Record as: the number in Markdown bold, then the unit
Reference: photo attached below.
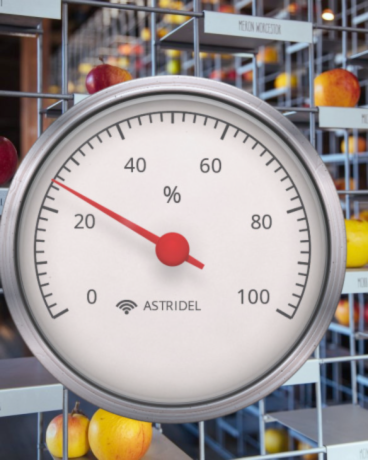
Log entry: **25** %
